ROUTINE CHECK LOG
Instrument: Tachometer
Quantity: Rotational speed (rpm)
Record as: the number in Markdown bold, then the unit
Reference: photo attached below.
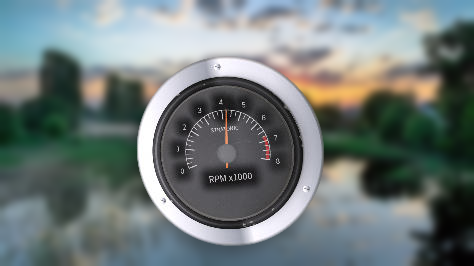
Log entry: **4250** rpm
